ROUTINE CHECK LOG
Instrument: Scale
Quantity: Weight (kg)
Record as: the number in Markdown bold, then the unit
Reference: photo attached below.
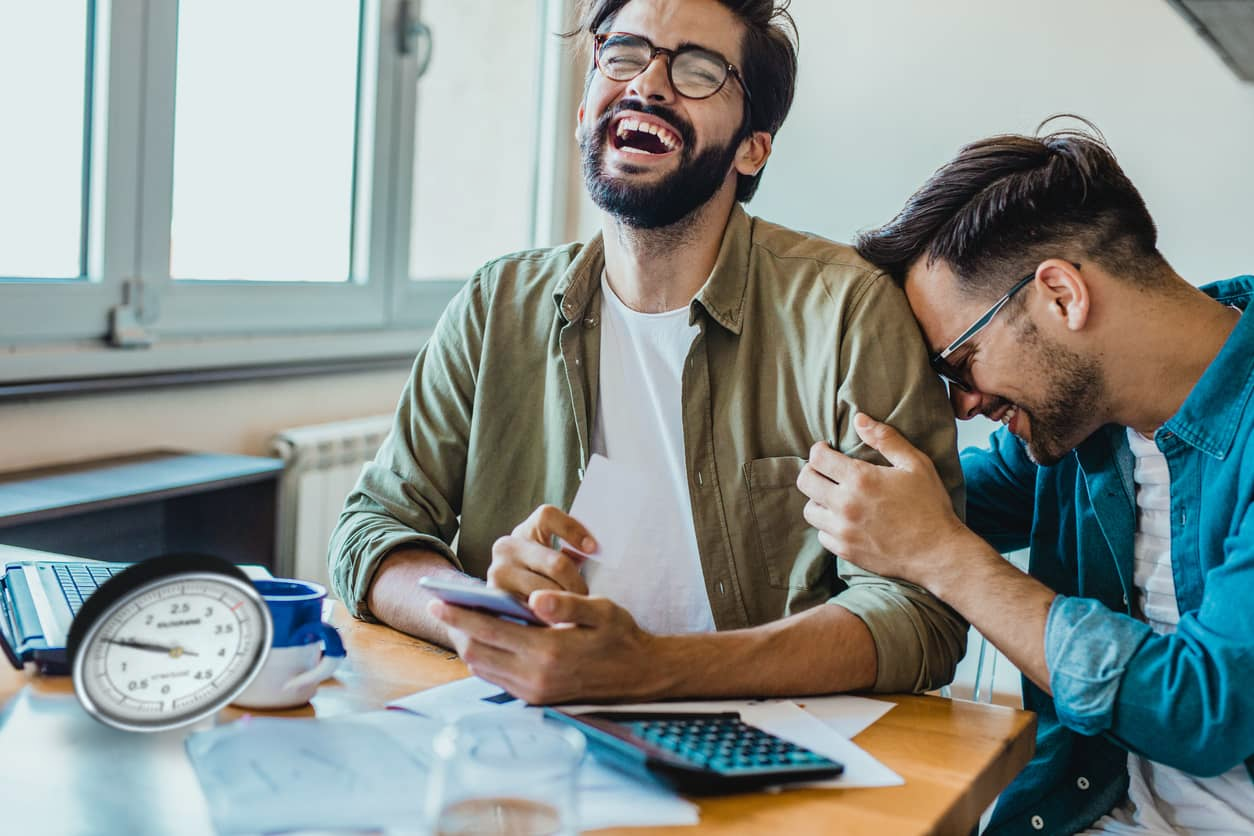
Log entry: **1.5** kg
